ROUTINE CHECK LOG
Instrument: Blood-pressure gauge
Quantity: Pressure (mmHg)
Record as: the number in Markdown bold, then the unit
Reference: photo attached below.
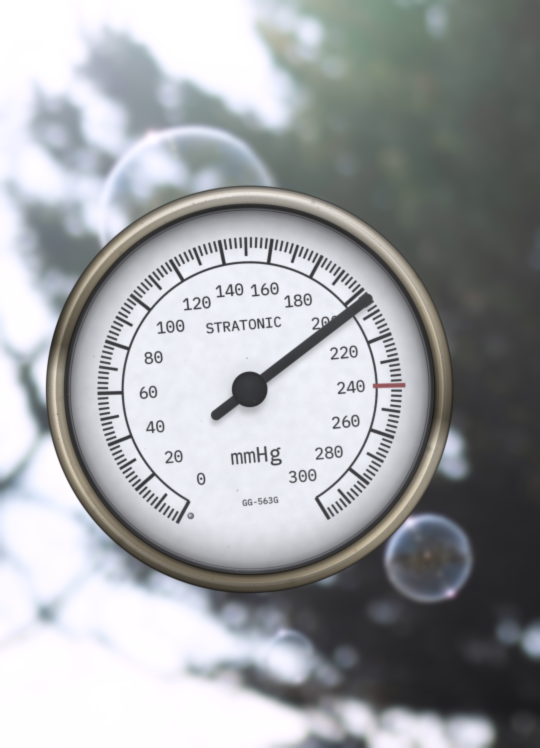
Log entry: **204** mmHg
